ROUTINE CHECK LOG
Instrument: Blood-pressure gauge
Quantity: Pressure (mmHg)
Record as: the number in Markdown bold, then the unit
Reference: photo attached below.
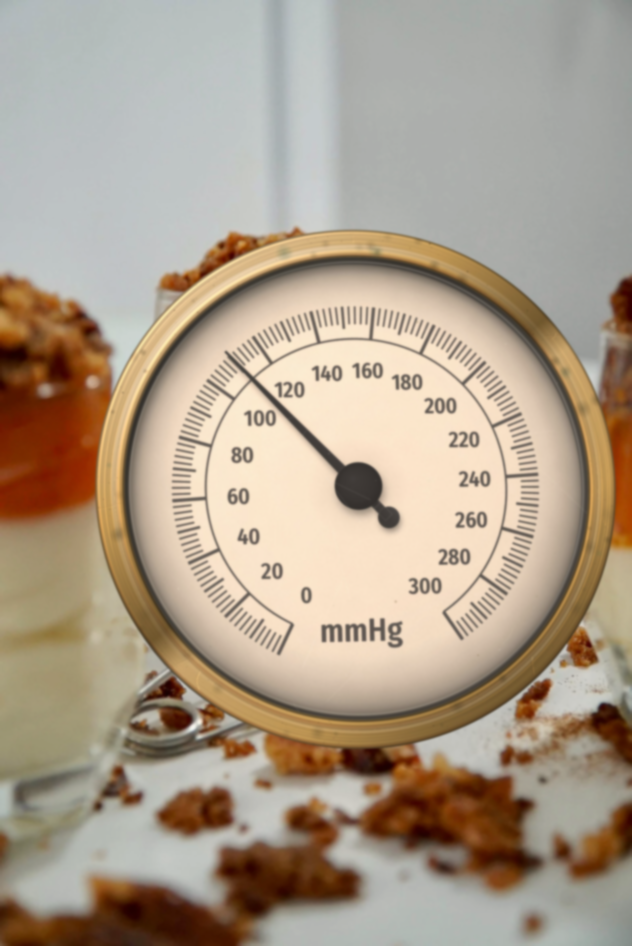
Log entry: **110** mmHg
